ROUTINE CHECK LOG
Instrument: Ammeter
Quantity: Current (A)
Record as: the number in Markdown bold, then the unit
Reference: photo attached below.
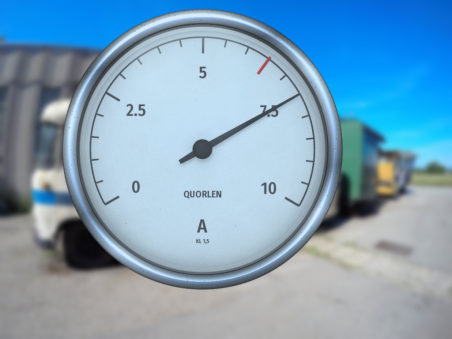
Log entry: **7.5** A
